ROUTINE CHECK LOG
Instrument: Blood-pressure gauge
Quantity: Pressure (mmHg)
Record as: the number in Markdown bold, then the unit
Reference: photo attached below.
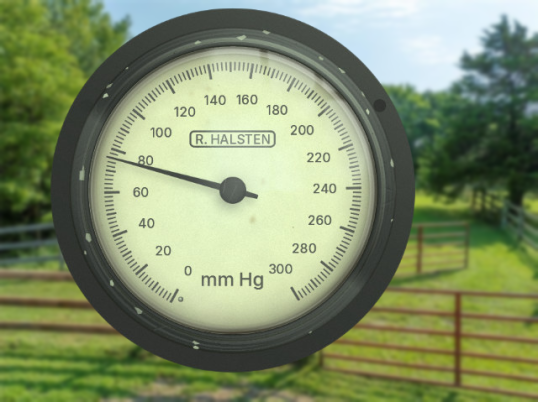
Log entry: **76** mmHg
